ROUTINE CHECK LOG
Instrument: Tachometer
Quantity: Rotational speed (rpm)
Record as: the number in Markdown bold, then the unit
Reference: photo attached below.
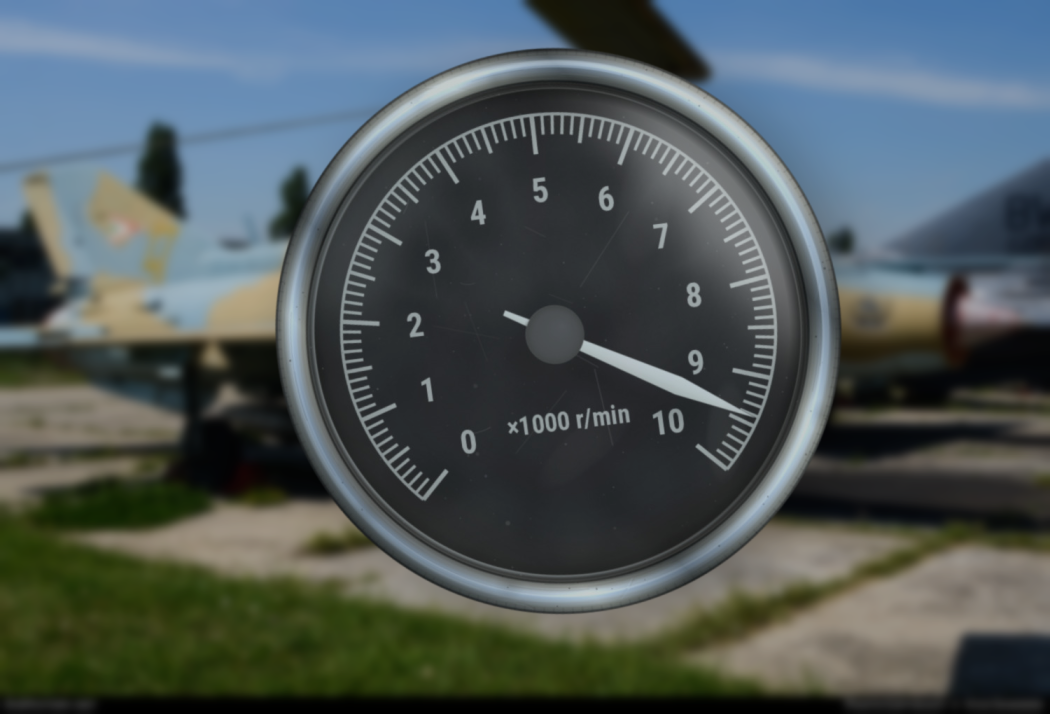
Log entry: **9400** rpm
